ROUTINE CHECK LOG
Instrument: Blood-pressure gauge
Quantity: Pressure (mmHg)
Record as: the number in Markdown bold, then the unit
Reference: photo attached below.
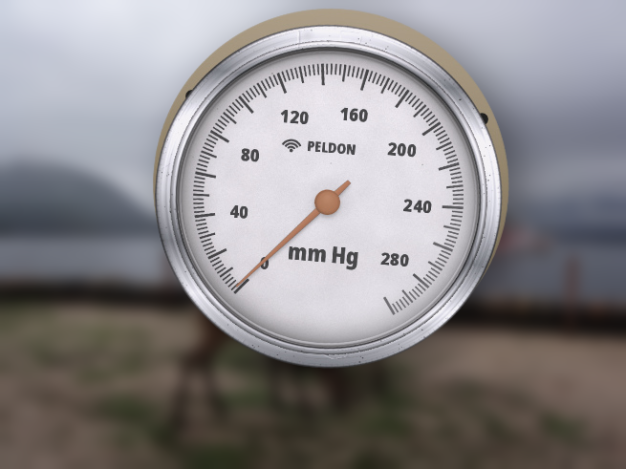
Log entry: **2** mmHg
